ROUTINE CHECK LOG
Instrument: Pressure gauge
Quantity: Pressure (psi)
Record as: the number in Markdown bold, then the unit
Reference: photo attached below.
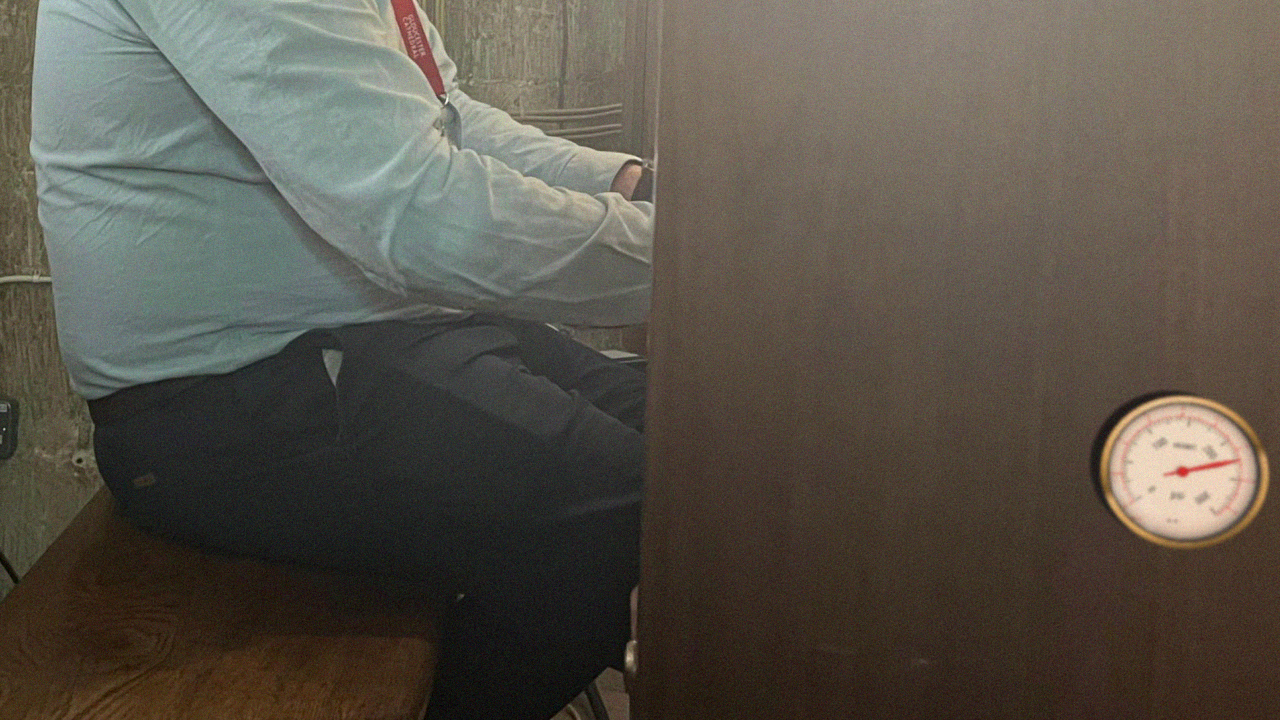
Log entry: **225** psi
